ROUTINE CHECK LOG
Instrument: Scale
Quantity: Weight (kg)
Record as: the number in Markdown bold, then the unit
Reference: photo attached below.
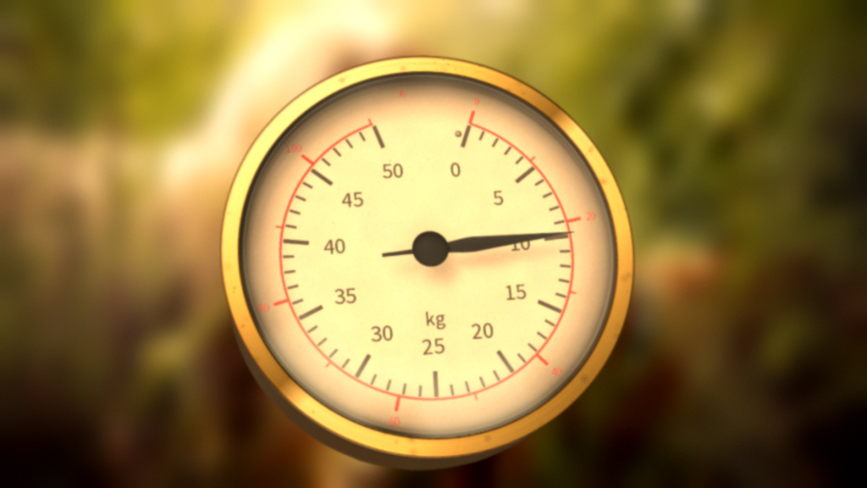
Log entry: **10** kg
